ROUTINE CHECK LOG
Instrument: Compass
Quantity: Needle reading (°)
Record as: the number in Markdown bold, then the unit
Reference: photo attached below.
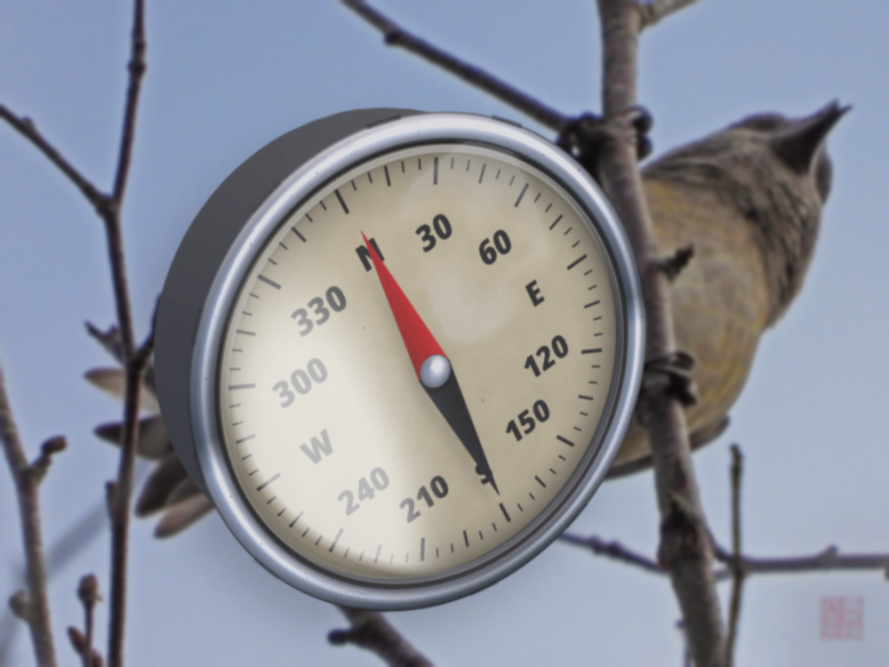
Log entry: **0** °
